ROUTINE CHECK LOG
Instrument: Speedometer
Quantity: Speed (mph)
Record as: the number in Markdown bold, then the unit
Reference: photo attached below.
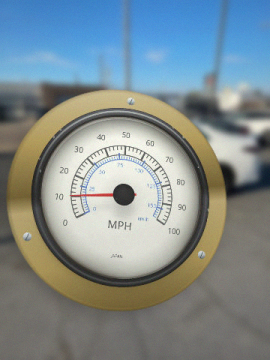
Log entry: **10** mph
